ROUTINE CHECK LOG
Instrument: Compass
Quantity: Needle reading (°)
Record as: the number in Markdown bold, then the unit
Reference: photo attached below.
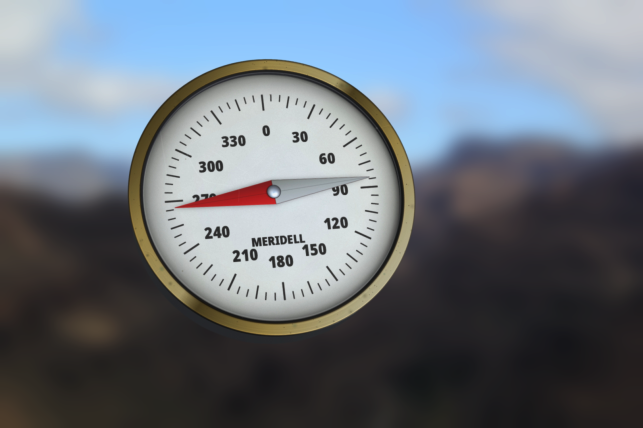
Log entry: **265** °
